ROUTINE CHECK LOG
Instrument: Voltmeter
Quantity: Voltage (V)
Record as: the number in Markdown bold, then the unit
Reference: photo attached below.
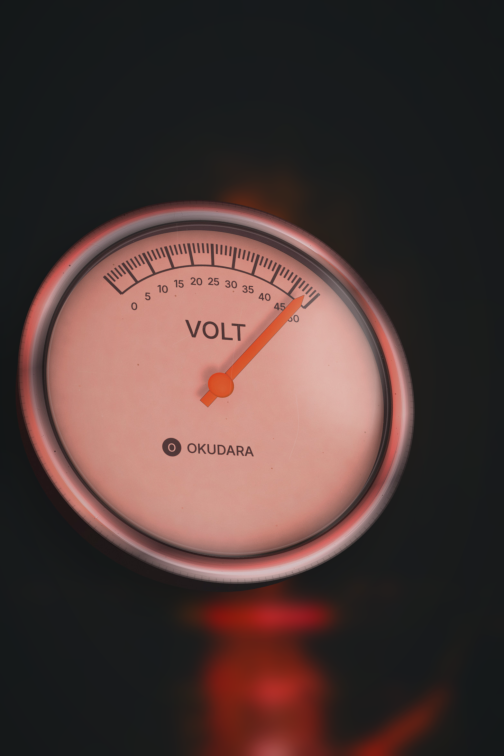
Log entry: **48** V
